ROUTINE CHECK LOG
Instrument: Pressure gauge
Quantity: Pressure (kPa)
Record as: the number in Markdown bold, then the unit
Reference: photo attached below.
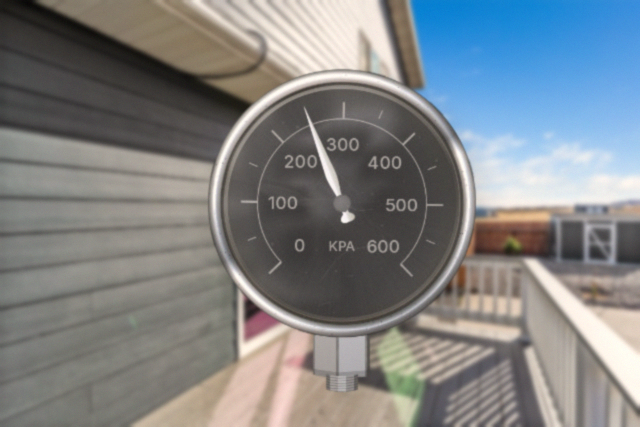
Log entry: **250** kPa
